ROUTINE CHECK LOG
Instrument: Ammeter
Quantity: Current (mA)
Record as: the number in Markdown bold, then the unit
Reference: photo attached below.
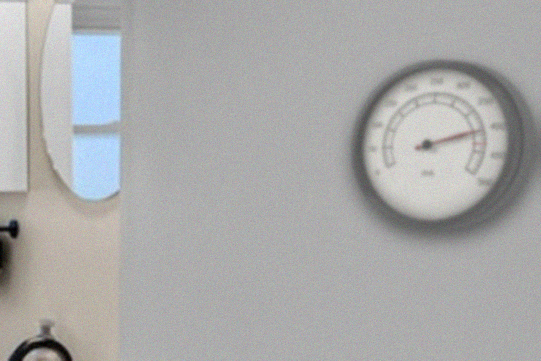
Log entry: **400** mA
